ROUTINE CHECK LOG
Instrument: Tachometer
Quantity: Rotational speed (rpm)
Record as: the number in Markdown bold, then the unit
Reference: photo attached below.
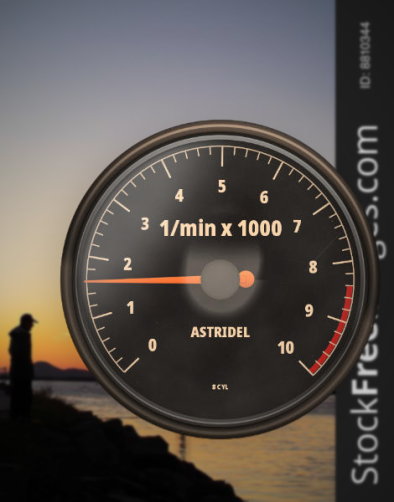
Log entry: **1600** rpm
